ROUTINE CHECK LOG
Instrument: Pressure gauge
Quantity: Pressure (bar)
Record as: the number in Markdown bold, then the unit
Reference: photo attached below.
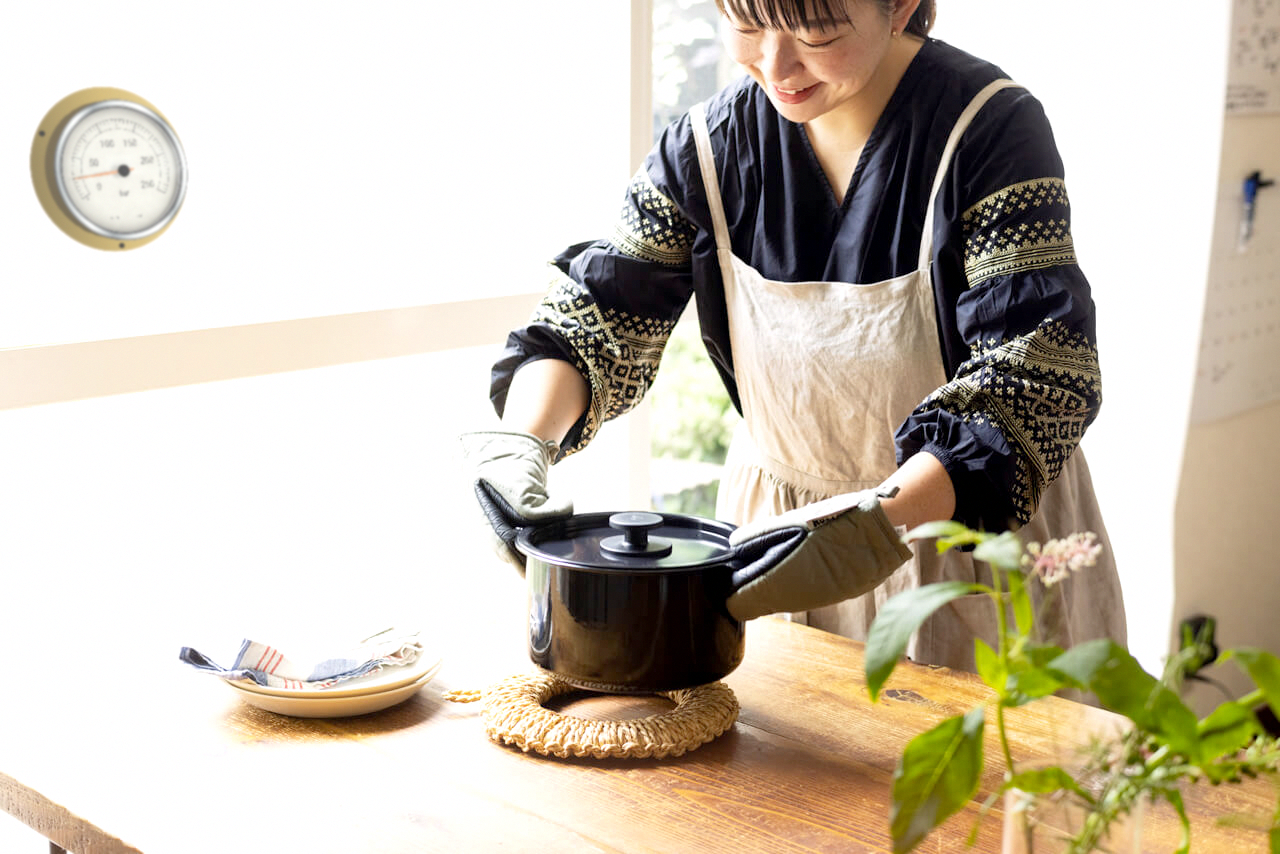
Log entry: **25** bar
